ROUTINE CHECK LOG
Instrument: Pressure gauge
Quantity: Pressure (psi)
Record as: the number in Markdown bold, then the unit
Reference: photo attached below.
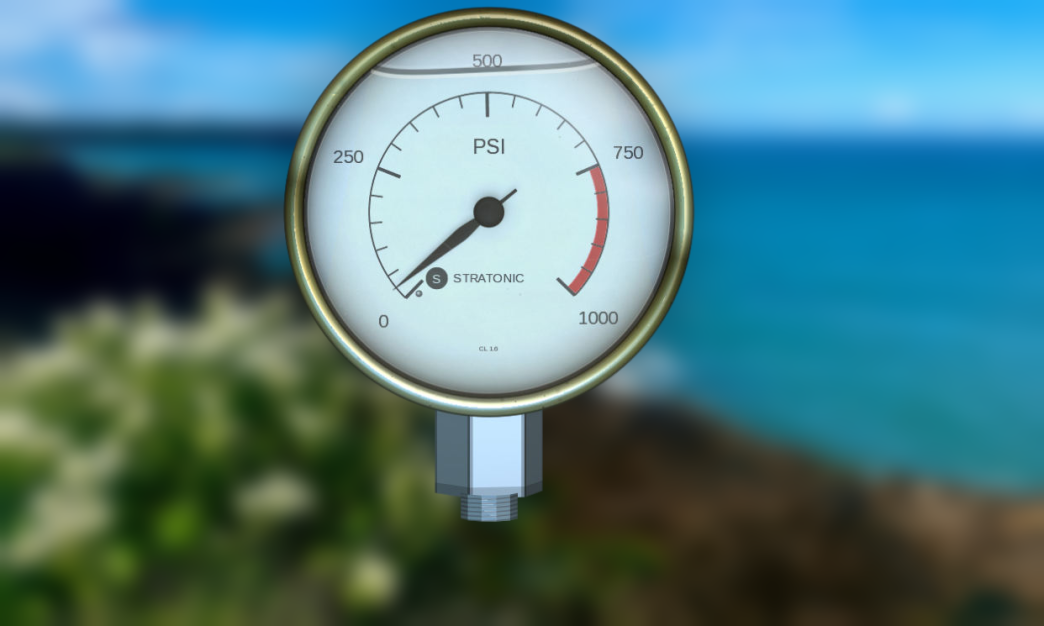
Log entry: **25** psi
